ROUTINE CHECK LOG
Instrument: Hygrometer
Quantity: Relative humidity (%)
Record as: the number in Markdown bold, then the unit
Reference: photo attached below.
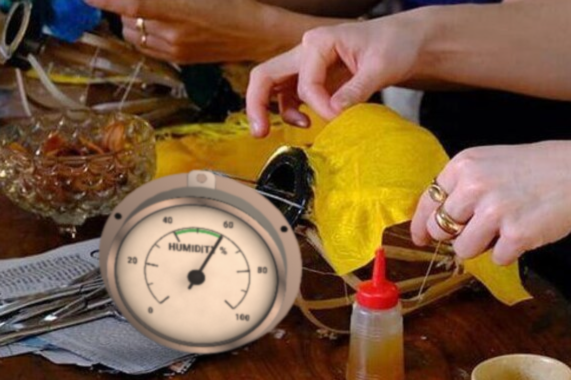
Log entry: **60** %
